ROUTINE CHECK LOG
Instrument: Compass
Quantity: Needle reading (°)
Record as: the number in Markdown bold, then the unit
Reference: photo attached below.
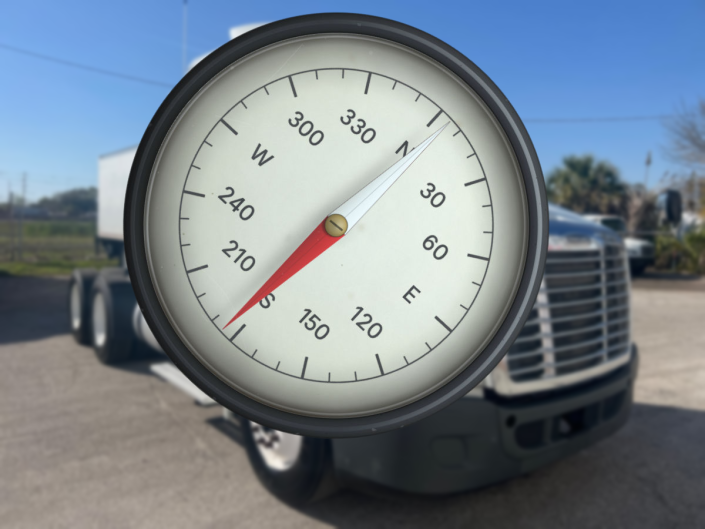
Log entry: **185** °
